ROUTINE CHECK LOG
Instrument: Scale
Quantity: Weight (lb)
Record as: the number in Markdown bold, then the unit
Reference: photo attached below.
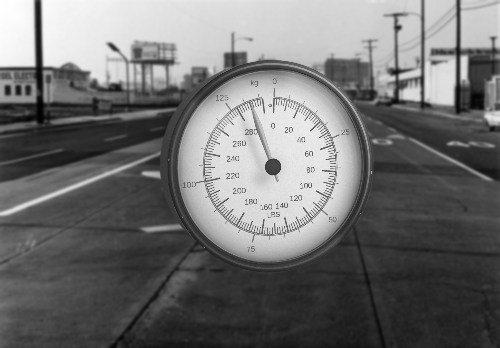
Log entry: **290** lb
